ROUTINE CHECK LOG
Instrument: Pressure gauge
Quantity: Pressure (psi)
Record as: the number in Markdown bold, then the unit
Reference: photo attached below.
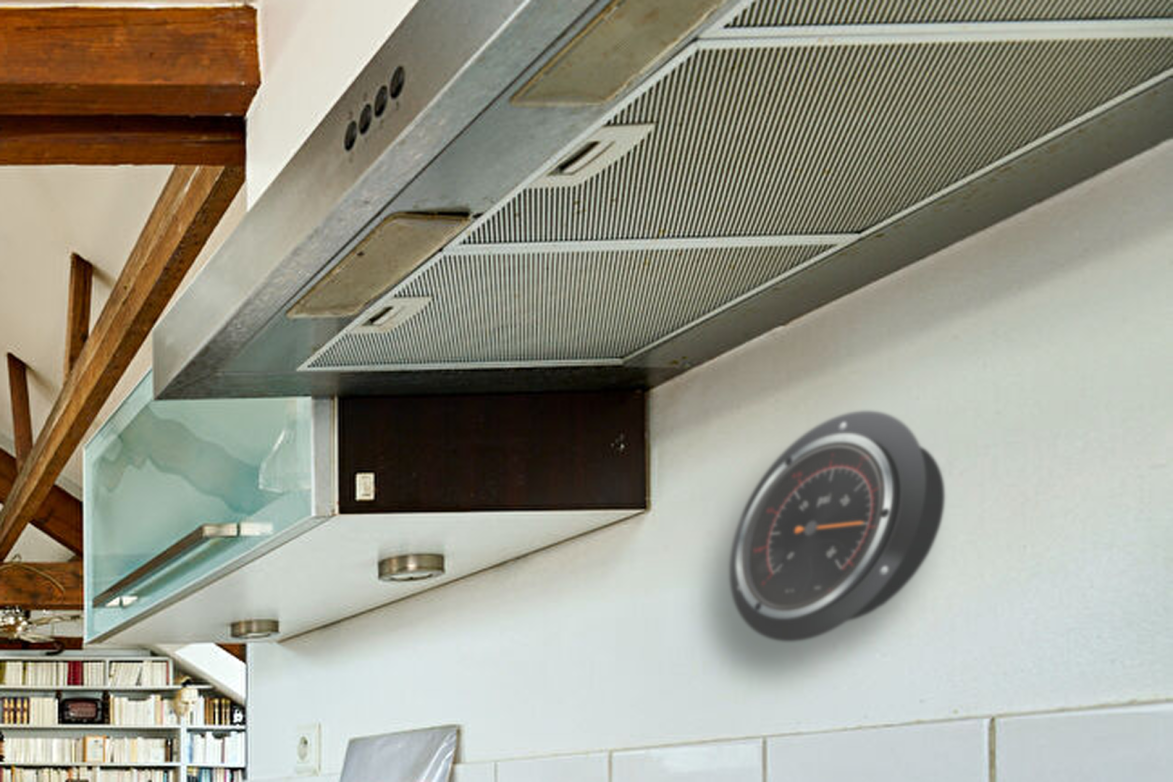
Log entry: **25** psi
